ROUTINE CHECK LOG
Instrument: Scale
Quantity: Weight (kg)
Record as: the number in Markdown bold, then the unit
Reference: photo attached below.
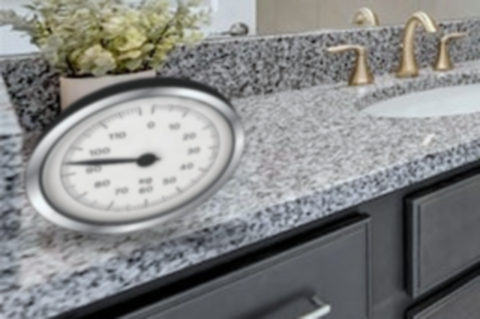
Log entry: **95** kg
